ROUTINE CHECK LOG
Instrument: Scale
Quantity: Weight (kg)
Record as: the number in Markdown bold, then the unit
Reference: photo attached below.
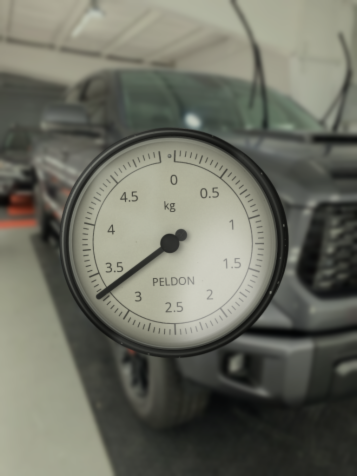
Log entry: **3.3** kg
